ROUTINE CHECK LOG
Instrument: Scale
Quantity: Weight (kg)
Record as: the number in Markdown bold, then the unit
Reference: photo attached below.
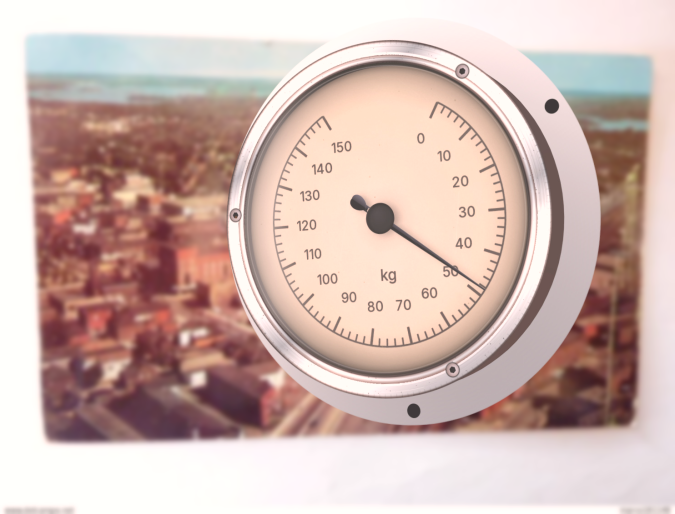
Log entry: **48** kg
